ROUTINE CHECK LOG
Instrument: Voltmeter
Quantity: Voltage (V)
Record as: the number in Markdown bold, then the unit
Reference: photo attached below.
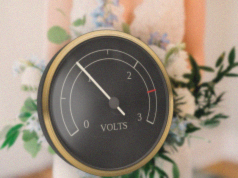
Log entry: **1** V
